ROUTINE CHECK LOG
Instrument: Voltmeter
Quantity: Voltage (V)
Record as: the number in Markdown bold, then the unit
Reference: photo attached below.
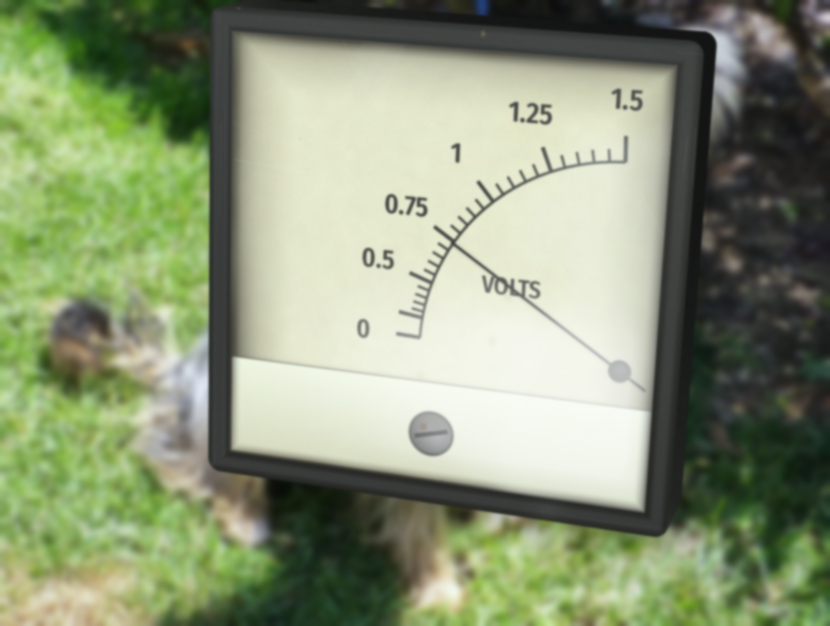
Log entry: **0.75** V
